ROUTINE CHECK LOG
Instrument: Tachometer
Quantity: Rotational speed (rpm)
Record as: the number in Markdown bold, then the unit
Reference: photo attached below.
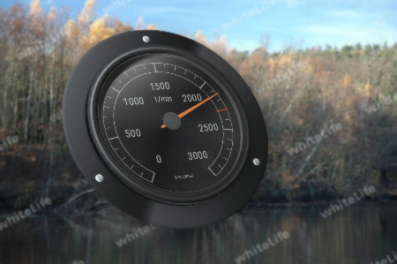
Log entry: **2150** rpm
